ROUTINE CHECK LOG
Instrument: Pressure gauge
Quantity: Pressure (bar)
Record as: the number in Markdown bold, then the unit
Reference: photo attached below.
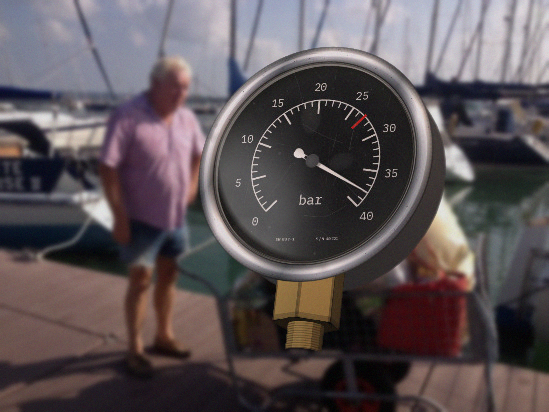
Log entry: **38** bar
